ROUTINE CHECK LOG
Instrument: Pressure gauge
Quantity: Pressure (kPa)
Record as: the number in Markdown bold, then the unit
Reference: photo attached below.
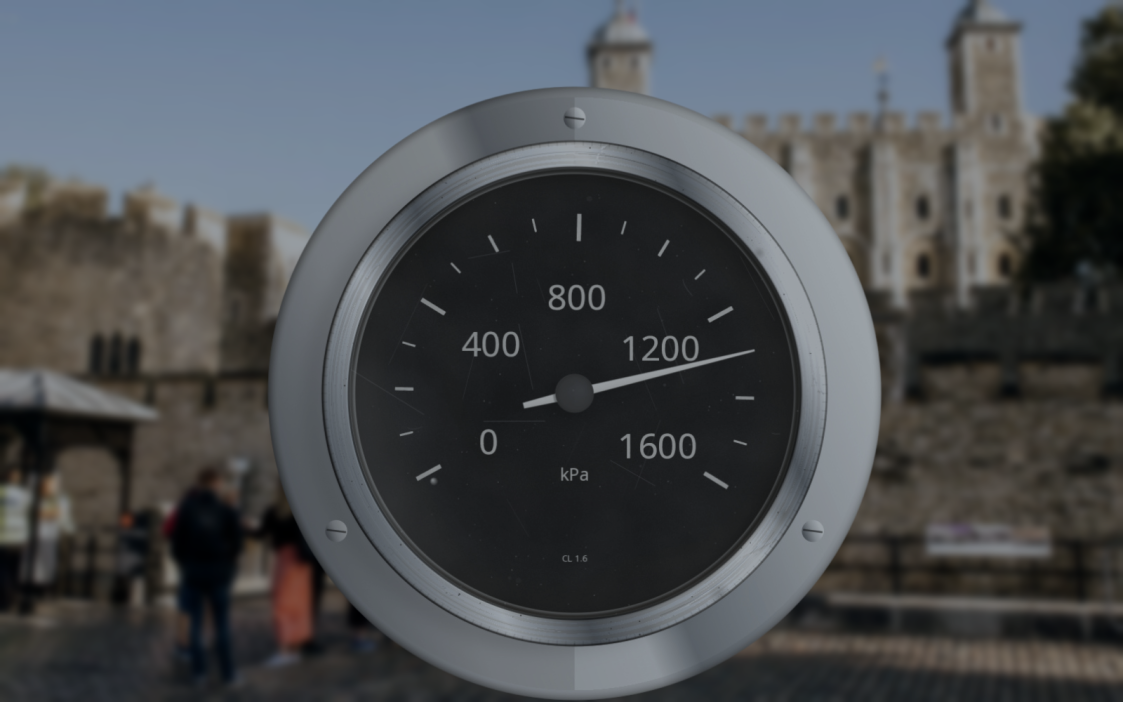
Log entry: **1300** kPa
